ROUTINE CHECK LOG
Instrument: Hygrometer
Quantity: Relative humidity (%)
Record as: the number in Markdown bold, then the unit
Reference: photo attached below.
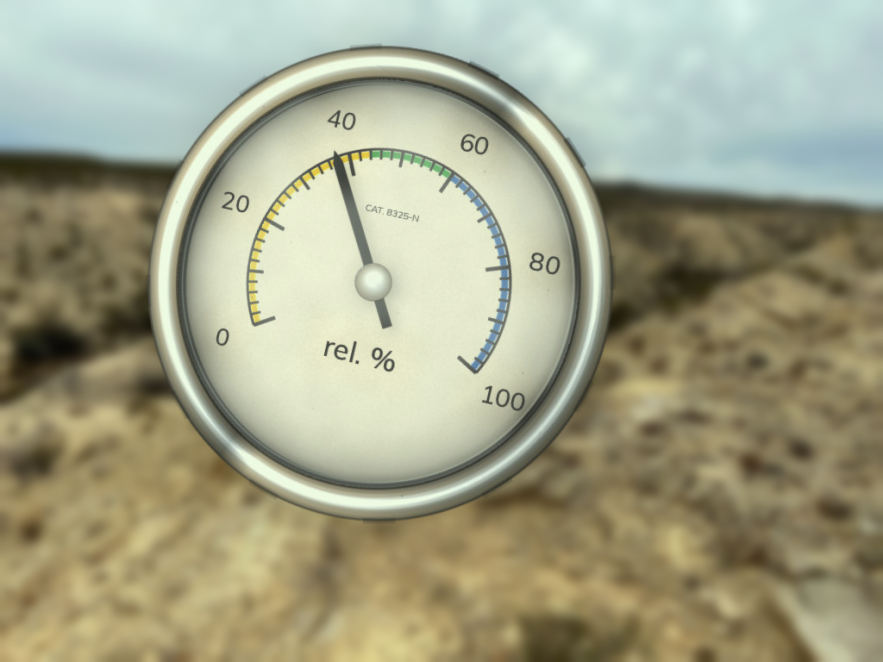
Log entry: **38** %
